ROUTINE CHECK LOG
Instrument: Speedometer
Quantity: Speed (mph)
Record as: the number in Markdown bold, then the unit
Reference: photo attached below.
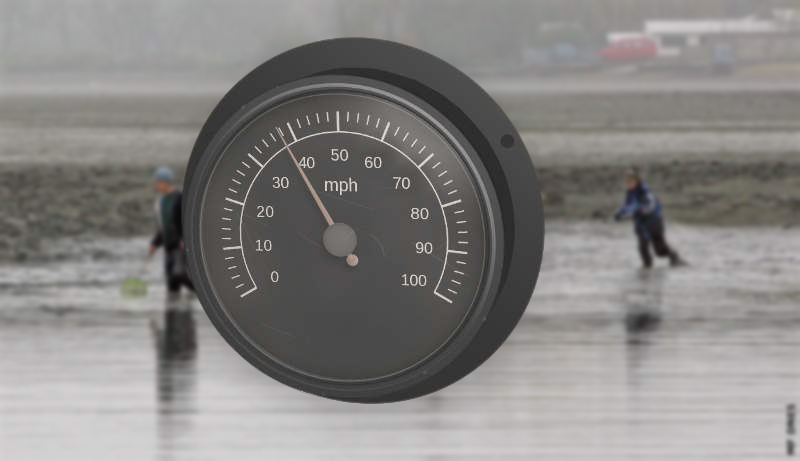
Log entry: **38** mph
